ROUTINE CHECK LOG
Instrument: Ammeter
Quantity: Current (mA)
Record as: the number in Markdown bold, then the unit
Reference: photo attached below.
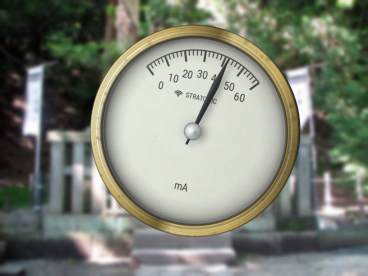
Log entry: **42** mA
